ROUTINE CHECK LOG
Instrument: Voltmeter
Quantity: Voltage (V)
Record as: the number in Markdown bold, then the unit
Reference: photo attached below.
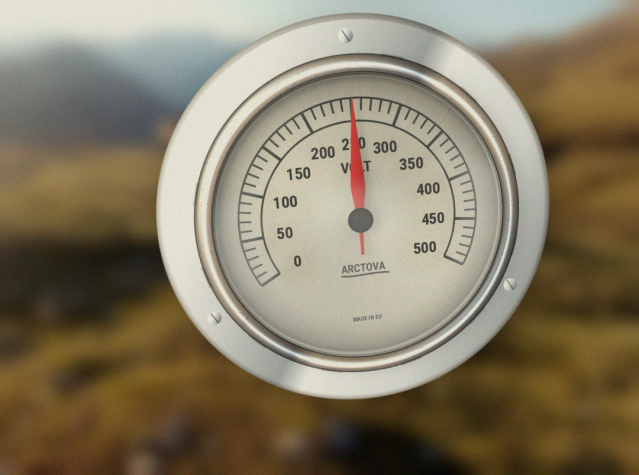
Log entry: **250** V
